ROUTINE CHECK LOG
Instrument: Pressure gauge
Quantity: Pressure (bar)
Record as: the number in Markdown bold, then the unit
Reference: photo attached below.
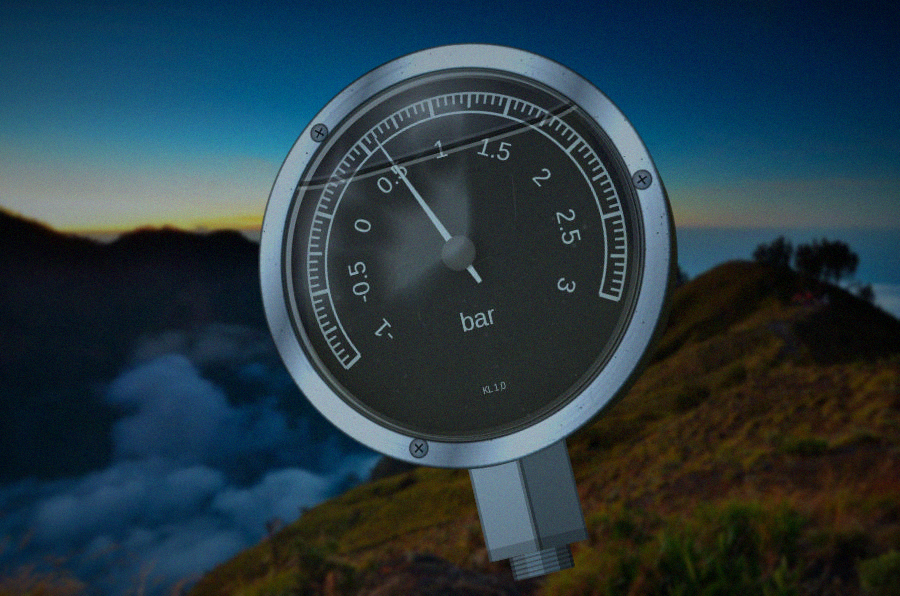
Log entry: **0.6** bar
